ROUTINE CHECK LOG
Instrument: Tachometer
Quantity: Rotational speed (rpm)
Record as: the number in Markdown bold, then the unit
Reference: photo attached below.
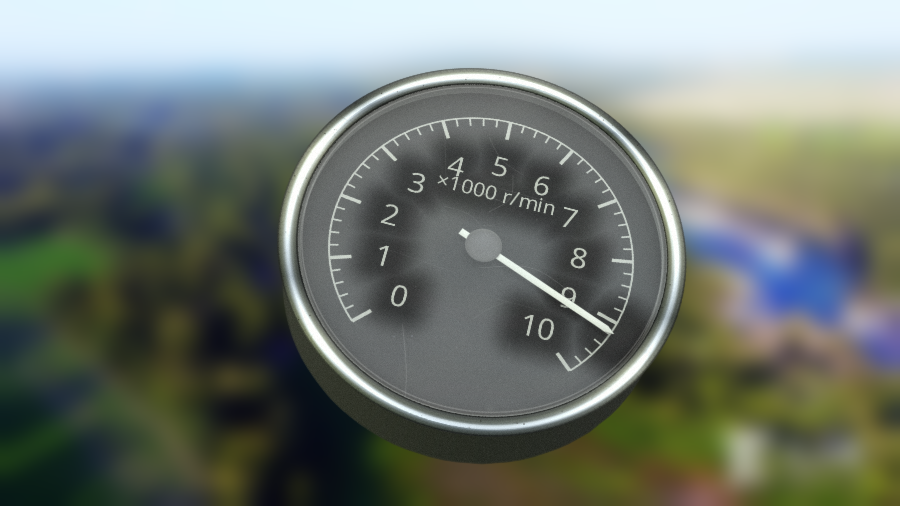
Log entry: **9200** rpm
